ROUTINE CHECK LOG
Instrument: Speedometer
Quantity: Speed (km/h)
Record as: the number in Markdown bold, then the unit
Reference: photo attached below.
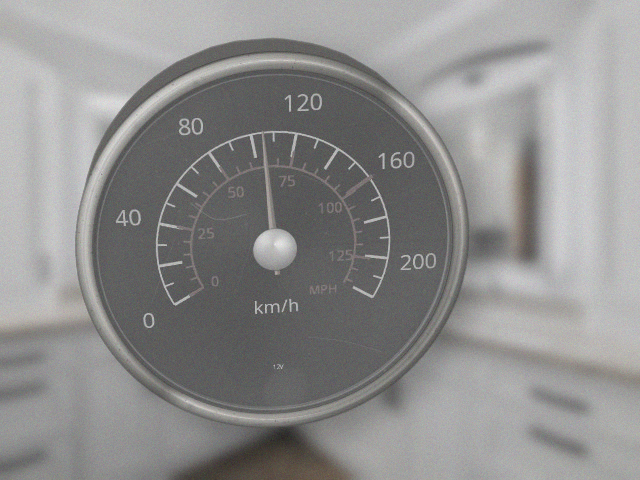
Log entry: **105** km/h
